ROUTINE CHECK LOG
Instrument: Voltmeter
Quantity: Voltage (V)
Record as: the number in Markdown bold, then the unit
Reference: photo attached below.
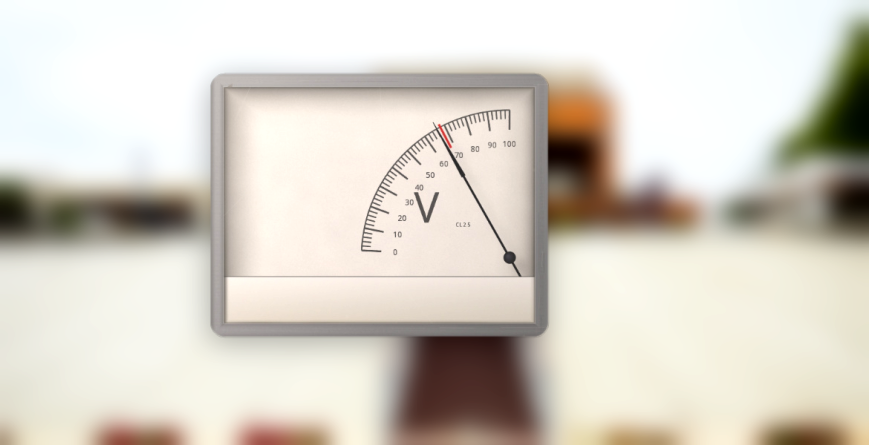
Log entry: **66** V
